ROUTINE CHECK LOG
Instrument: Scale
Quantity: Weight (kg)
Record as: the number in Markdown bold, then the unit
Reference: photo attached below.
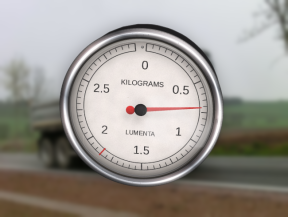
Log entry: **0.7** kg
